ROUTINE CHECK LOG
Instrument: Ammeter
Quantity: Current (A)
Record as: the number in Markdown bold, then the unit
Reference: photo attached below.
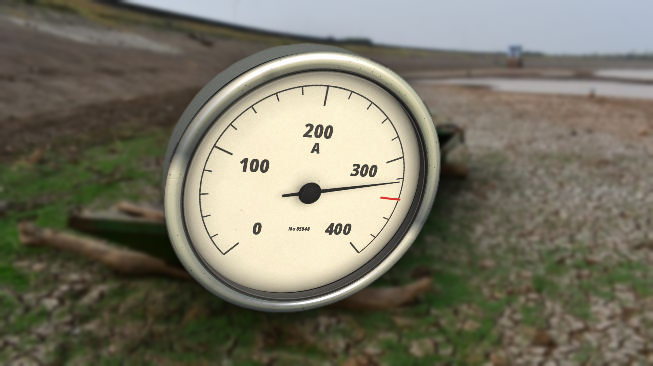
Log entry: **320** A
